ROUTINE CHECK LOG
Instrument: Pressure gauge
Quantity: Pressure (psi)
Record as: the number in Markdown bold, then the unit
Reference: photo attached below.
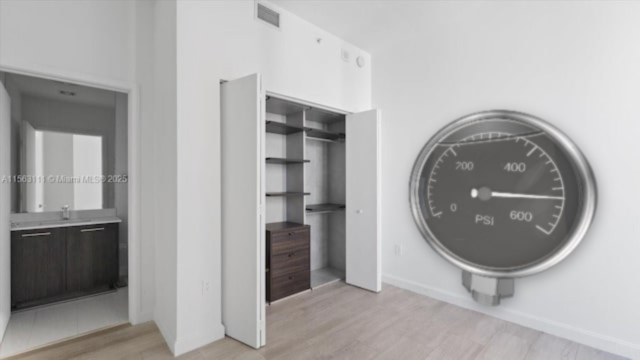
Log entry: **520** psi
